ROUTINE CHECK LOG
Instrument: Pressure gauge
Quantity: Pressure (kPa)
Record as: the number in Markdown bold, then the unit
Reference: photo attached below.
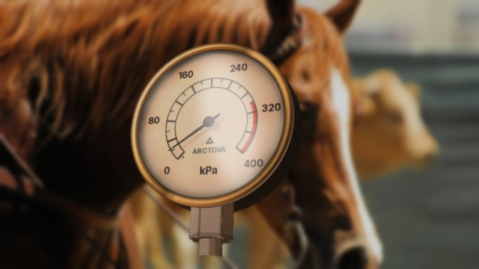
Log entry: **20** kPa
